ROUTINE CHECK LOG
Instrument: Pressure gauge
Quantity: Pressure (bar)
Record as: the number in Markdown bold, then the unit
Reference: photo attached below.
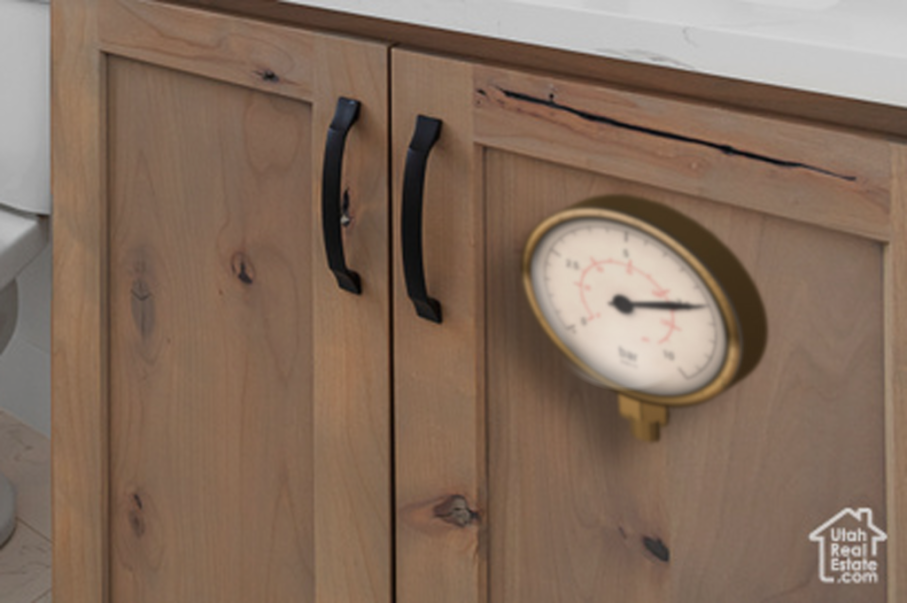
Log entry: **7.5** bar
